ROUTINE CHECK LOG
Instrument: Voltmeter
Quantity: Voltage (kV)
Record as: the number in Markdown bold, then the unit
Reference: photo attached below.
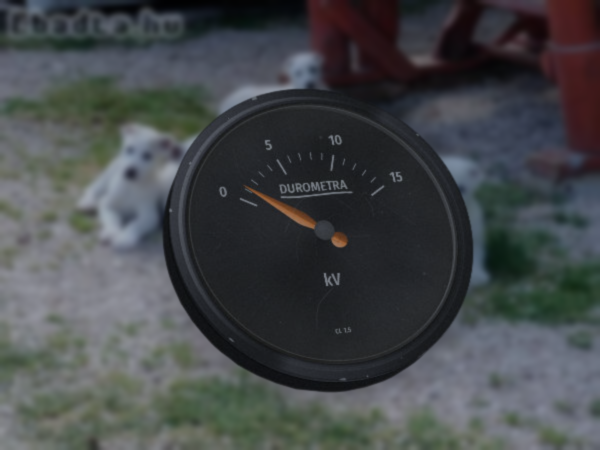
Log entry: **1** kV
